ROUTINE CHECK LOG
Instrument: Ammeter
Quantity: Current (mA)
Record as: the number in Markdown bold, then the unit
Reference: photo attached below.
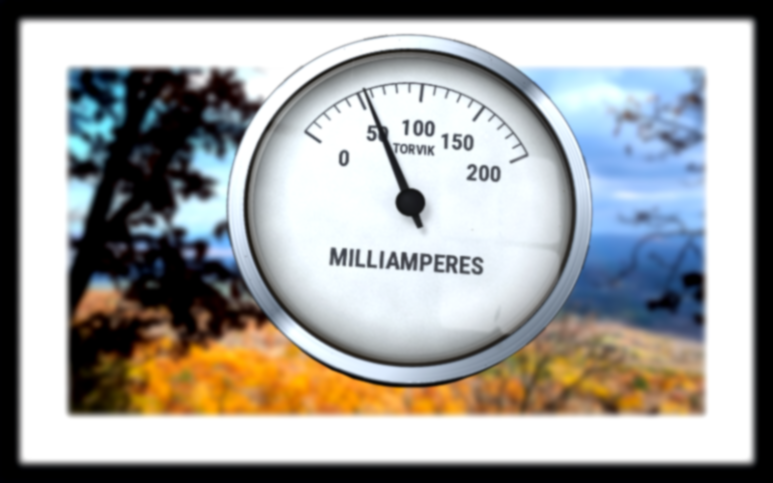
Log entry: **55** mA
